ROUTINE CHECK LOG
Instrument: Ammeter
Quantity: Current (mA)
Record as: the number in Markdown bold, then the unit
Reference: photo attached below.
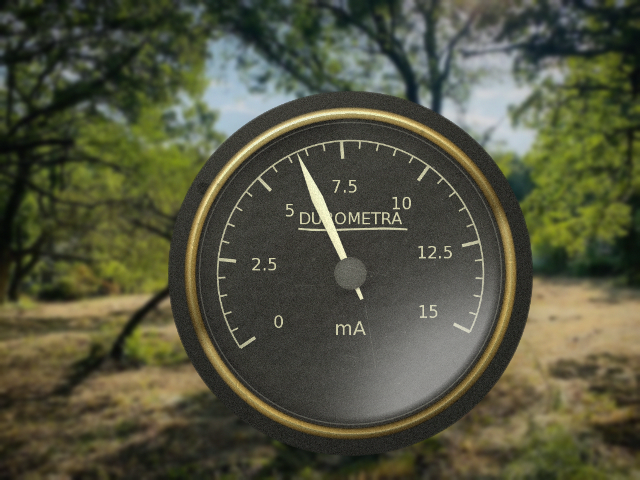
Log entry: **6.25** mA
